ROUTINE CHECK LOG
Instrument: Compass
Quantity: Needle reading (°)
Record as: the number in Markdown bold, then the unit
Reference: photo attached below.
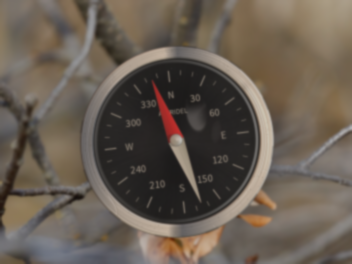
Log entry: **345** °
